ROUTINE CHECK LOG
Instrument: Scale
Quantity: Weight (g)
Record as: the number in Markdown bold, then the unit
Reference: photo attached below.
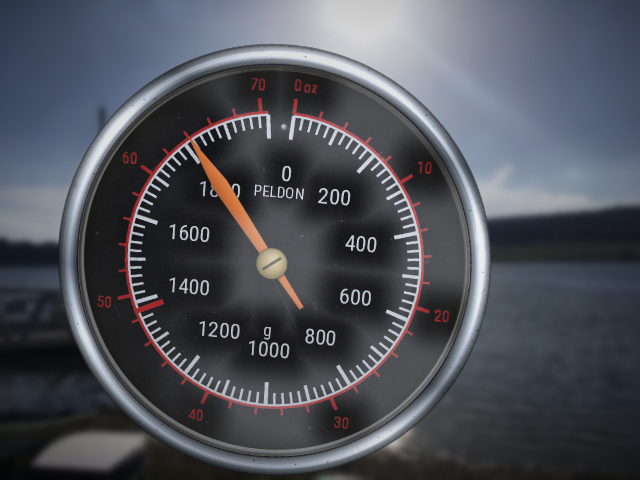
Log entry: **1820** g
